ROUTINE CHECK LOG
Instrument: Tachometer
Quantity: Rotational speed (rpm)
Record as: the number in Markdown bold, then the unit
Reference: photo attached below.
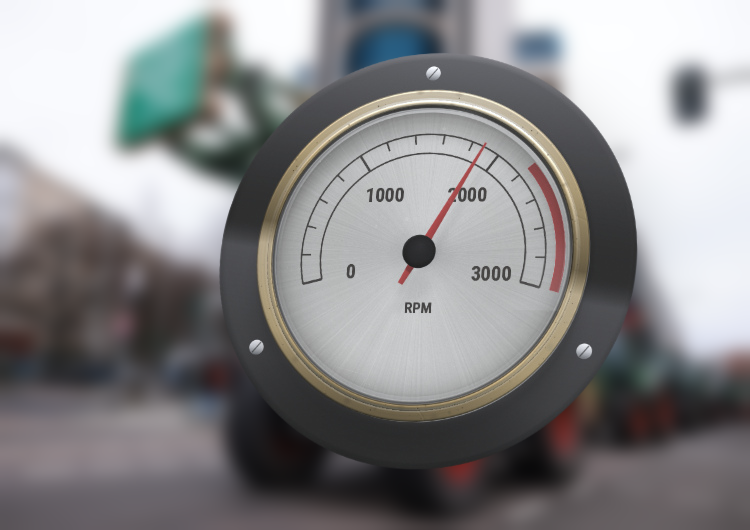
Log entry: **1900** rpm
